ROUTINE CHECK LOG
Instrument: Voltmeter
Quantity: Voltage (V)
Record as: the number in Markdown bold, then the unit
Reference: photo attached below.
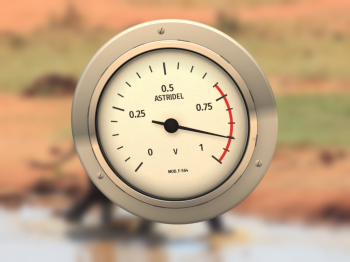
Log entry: **0.9** V
